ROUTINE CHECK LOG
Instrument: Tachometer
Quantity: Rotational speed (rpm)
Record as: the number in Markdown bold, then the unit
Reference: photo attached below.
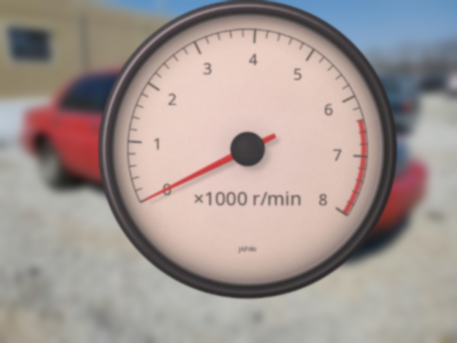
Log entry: **0** rpm
